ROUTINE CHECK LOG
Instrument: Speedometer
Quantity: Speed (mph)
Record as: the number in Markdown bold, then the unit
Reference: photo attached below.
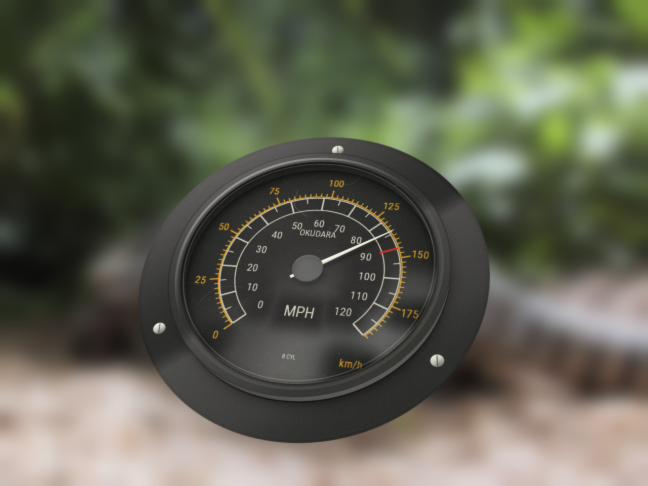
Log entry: **85** mph
